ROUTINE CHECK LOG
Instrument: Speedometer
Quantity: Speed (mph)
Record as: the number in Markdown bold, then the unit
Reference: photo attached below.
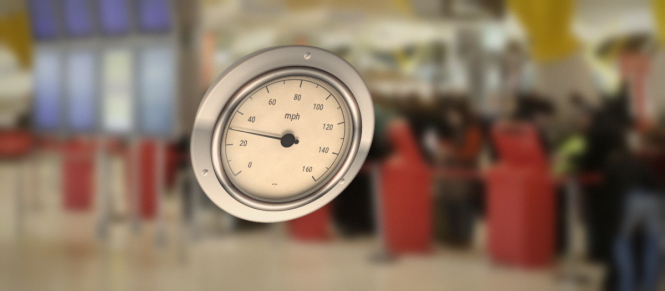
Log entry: **30** mph
